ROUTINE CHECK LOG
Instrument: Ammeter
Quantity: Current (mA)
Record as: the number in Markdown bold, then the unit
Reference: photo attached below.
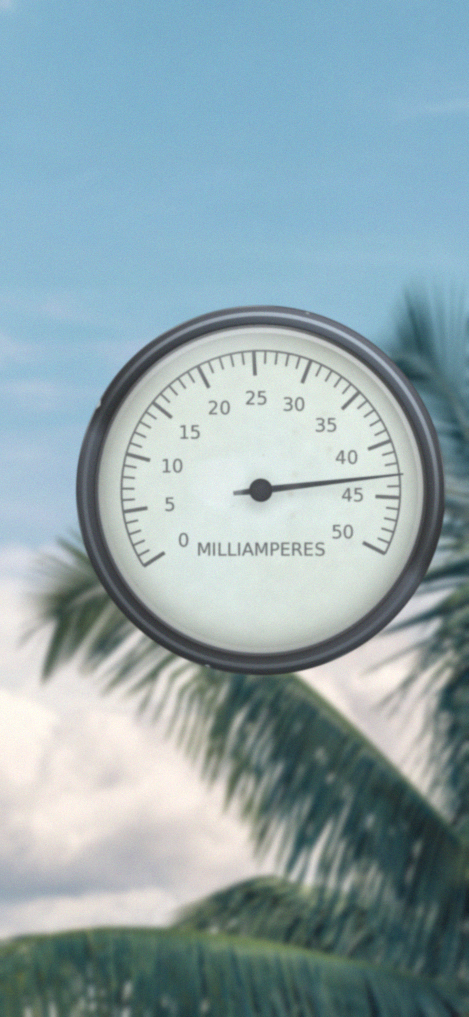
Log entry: **43** mA
